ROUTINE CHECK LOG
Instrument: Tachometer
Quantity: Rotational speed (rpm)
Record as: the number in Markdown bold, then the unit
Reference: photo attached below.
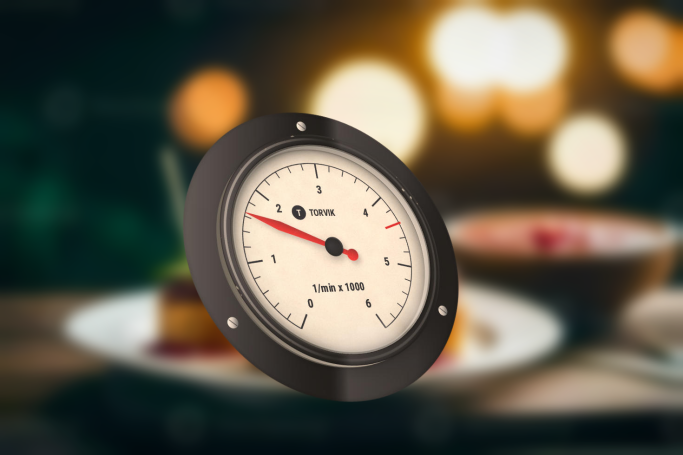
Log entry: **1600** rpm
